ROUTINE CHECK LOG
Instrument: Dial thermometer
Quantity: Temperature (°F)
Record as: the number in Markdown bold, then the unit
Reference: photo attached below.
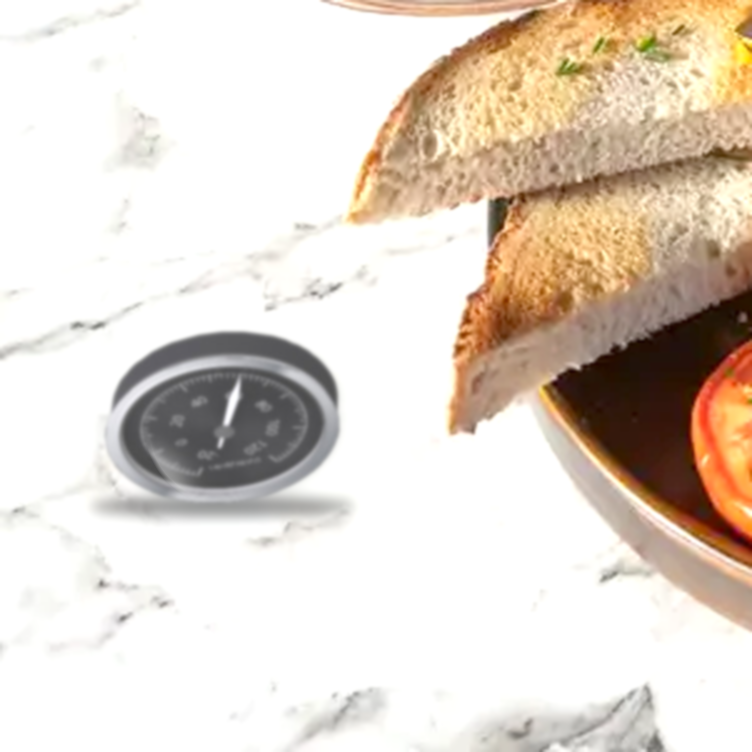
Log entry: **60** °F
